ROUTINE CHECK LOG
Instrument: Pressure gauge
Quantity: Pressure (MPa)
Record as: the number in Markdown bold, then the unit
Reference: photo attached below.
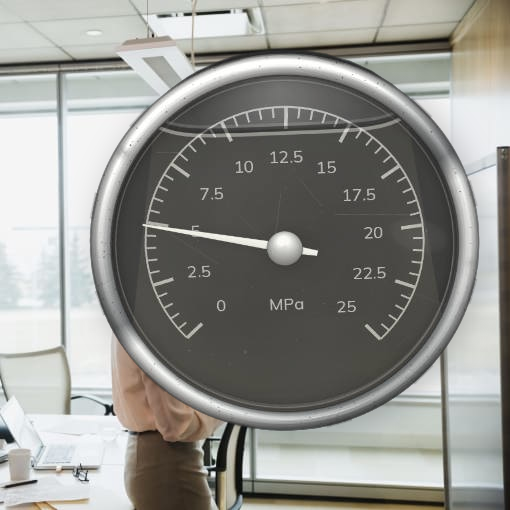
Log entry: **5** MPa
